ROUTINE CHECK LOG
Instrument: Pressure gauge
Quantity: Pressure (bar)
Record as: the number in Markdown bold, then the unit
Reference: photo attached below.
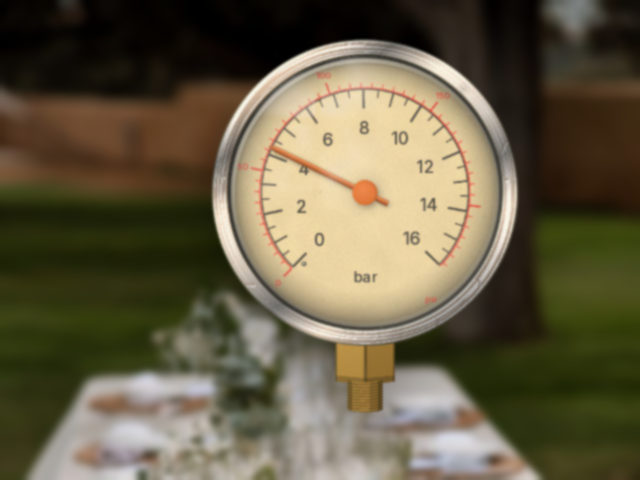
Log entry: **4.25** bar
